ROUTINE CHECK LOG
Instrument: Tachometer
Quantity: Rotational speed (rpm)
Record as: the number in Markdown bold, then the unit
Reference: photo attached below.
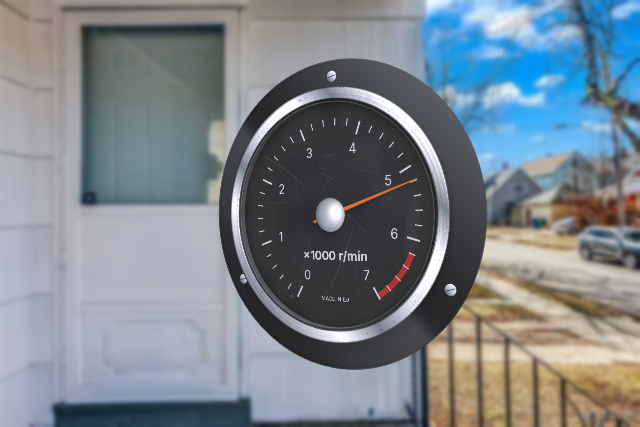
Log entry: **5200** rpm
